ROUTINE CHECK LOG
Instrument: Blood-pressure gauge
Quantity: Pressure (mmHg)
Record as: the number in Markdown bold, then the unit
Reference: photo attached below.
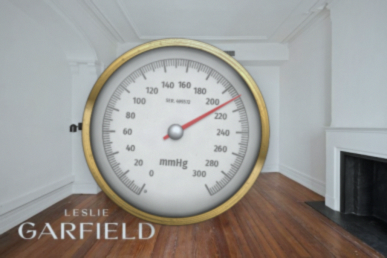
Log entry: **210** mmHg
